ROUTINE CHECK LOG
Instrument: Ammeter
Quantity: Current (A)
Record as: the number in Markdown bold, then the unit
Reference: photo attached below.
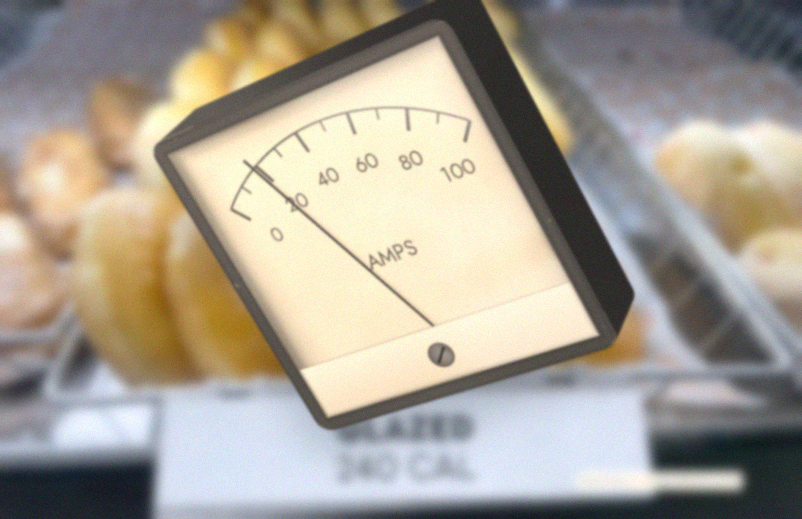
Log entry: **20** A
